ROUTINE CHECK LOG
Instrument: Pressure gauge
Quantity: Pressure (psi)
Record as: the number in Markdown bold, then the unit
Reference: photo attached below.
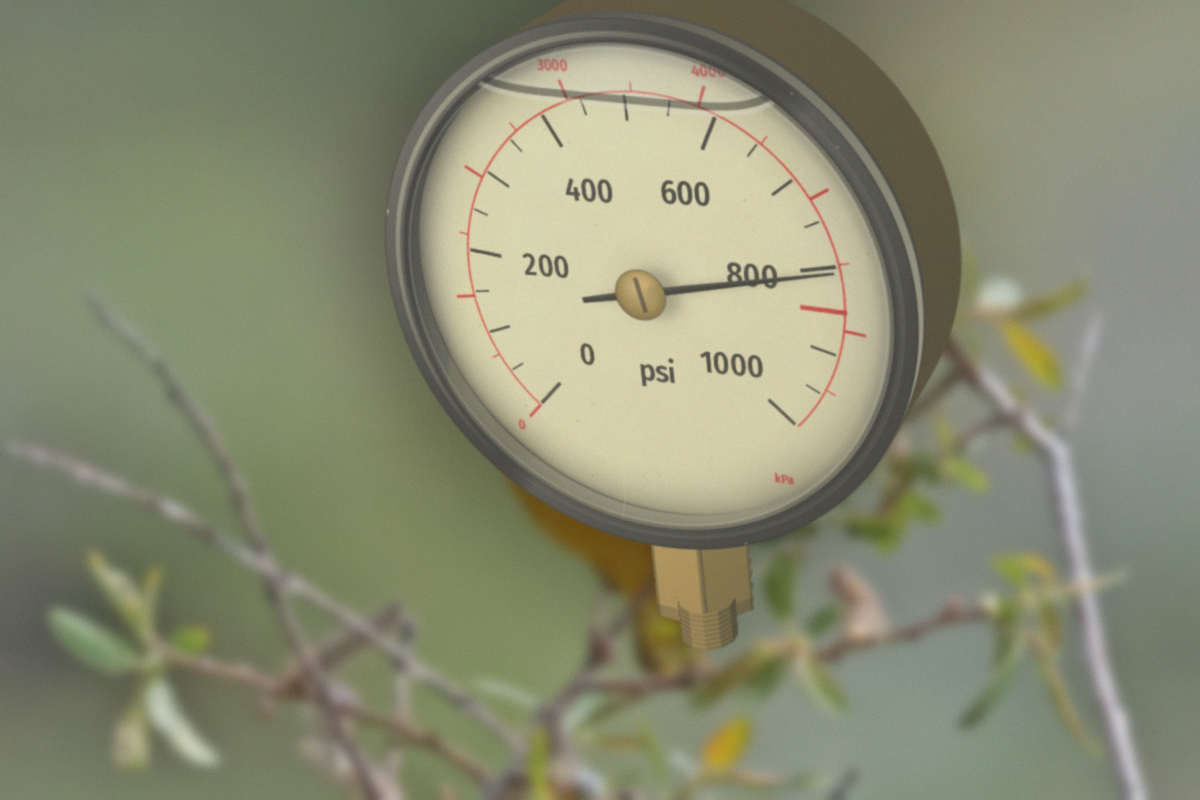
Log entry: **800** psi
